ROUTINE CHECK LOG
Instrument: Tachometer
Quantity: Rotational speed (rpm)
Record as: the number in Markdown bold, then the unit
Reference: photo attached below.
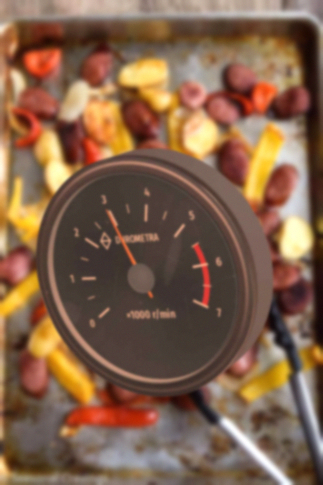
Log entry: **3000** rpm
